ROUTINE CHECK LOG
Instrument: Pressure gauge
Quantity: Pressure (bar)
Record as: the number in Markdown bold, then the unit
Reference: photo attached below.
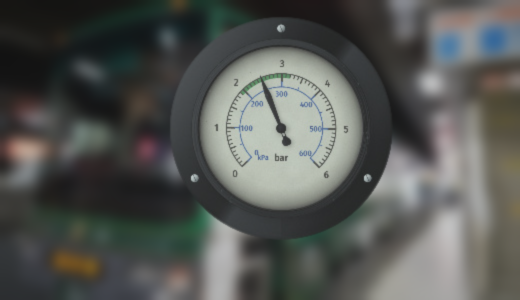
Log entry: **2.5** bar
